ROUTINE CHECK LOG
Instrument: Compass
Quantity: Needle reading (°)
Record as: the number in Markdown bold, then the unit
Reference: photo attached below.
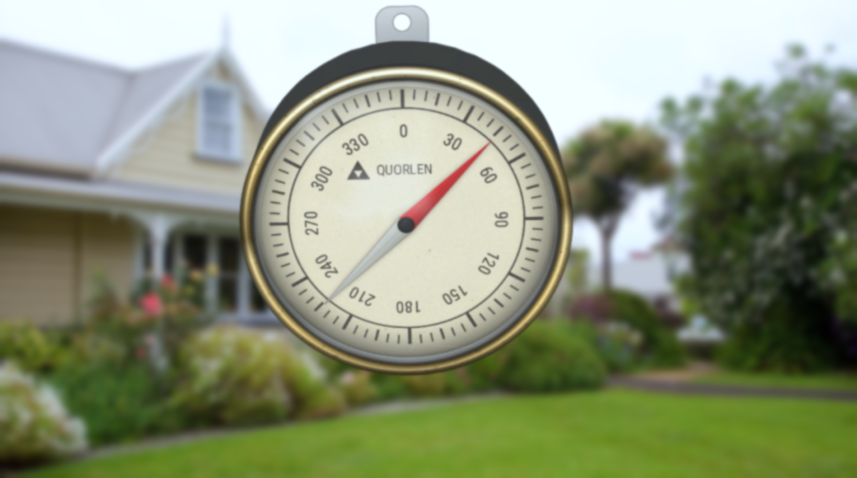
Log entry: **45** °
